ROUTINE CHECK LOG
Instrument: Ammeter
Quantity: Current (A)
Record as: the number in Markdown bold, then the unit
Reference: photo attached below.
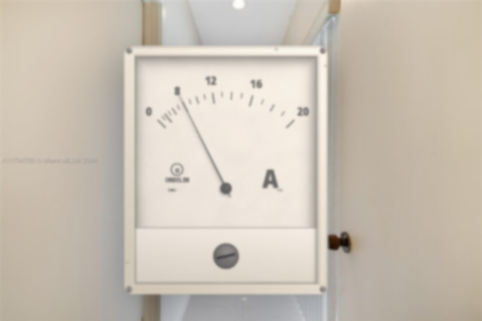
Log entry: **8** A
